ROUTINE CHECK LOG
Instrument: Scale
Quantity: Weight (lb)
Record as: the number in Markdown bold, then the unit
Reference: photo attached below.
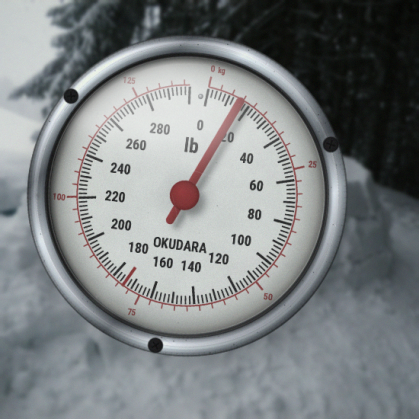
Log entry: **16** lb
